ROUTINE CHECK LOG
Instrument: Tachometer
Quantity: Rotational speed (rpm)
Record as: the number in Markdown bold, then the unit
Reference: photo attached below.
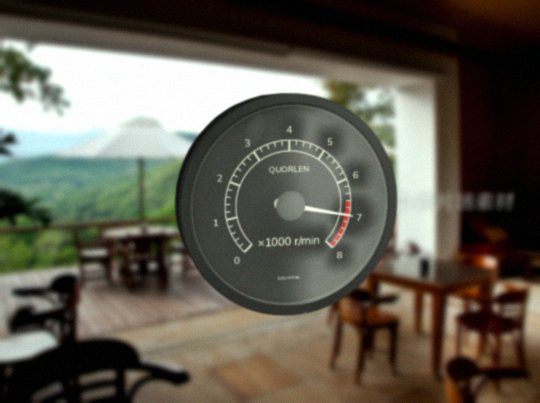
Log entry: **7000** rpm
